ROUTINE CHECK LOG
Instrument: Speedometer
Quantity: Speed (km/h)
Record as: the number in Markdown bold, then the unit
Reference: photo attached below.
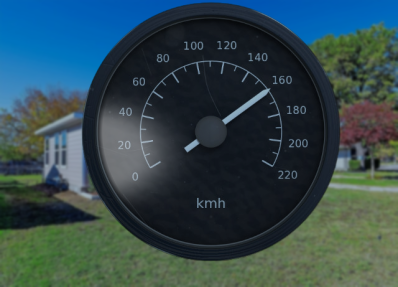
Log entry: **160** km/h
